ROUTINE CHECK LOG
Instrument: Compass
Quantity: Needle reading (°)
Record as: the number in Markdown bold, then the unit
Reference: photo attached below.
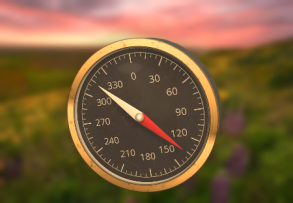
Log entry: **135** °
